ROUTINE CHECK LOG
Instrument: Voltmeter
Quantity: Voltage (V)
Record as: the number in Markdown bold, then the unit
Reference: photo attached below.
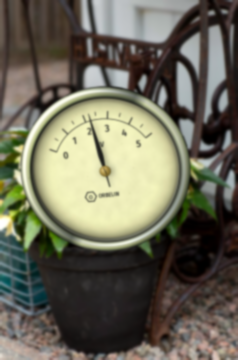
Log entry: **2.25** V
